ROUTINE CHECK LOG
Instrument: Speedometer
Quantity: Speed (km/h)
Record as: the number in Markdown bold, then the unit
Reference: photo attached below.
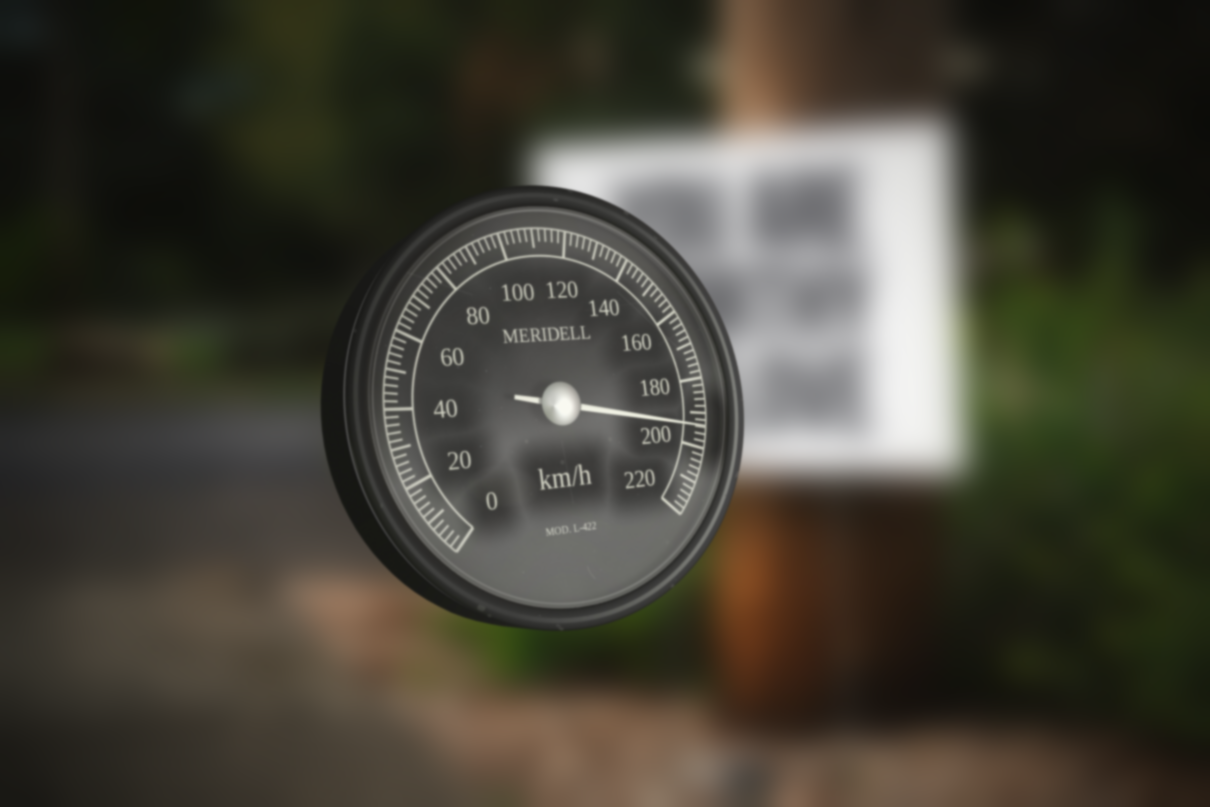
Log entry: **194** km/h
